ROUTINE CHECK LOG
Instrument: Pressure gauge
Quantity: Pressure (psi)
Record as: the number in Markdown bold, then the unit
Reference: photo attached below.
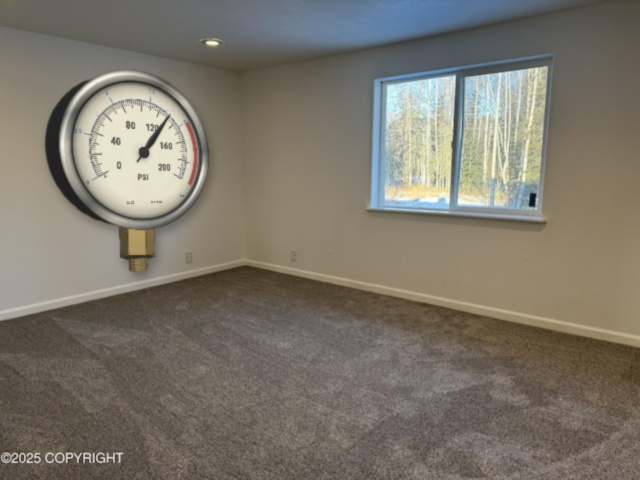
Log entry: **130** psi
